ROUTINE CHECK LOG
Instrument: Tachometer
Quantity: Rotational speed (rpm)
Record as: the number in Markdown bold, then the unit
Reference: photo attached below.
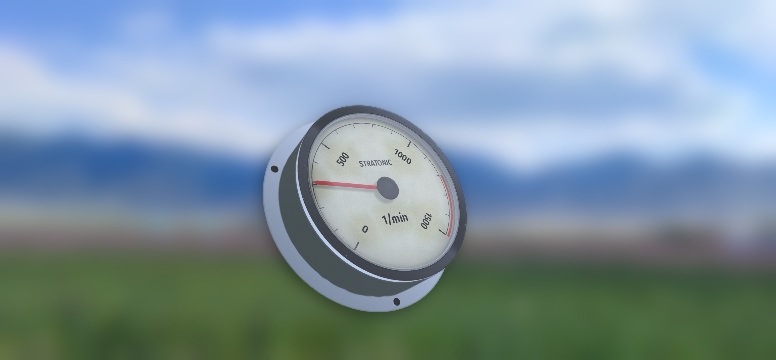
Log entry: **300** rpm
